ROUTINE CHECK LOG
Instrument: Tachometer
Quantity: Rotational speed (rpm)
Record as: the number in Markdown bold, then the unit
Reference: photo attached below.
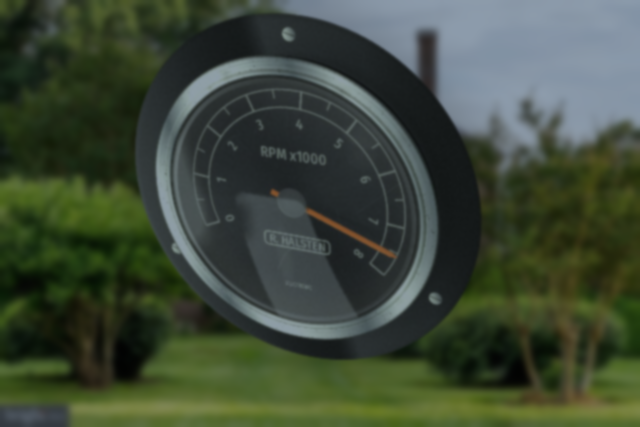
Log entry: **7500** rpm
